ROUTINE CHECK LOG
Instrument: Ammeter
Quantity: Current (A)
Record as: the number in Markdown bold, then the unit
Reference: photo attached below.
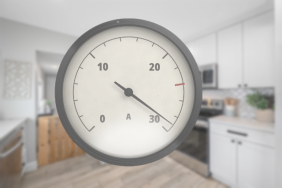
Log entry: **29** A
